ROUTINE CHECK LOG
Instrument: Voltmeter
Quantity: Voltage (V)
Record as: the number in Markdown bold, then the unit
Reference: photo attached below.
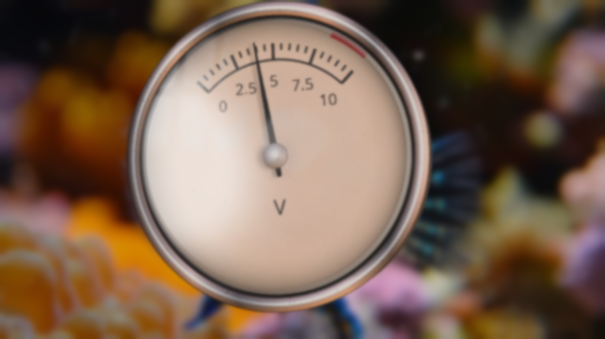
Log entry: **4** V
